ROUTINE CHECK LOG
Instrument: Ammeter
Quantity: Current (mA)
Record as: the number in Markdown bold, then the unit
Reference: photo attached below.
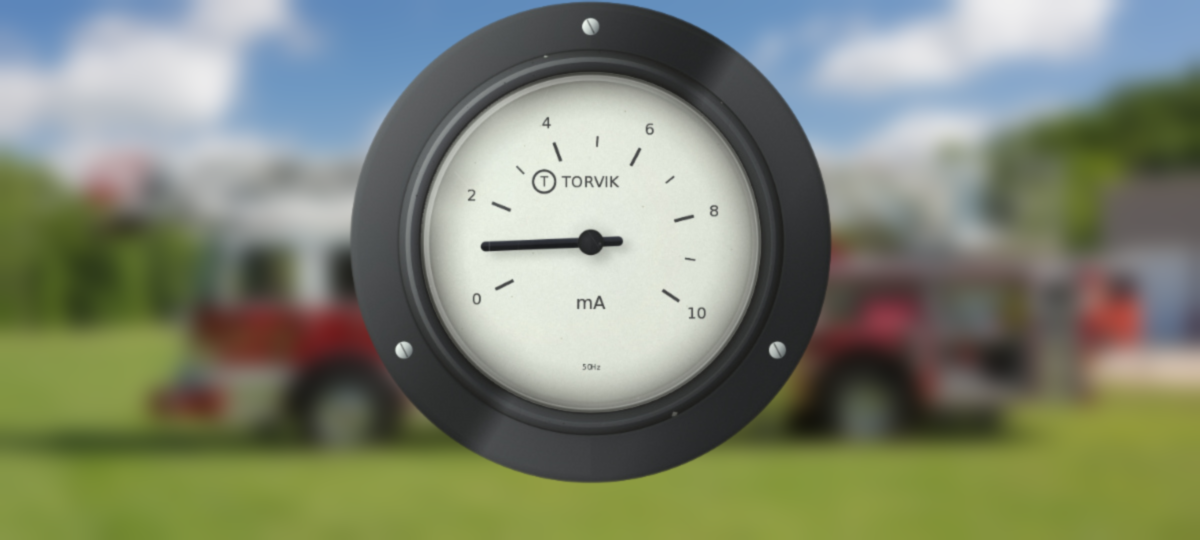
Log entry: **1** mA
